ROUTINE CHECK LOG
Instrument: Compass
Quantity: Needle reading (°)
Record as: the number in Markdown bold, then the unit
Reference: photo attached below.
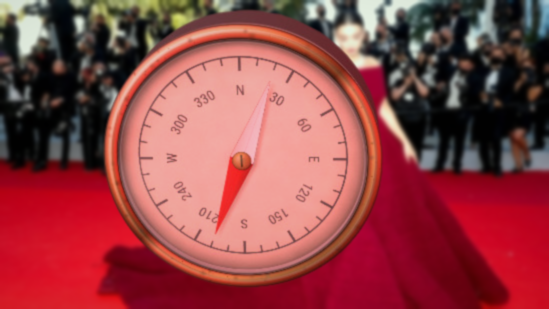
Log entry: **200** °
